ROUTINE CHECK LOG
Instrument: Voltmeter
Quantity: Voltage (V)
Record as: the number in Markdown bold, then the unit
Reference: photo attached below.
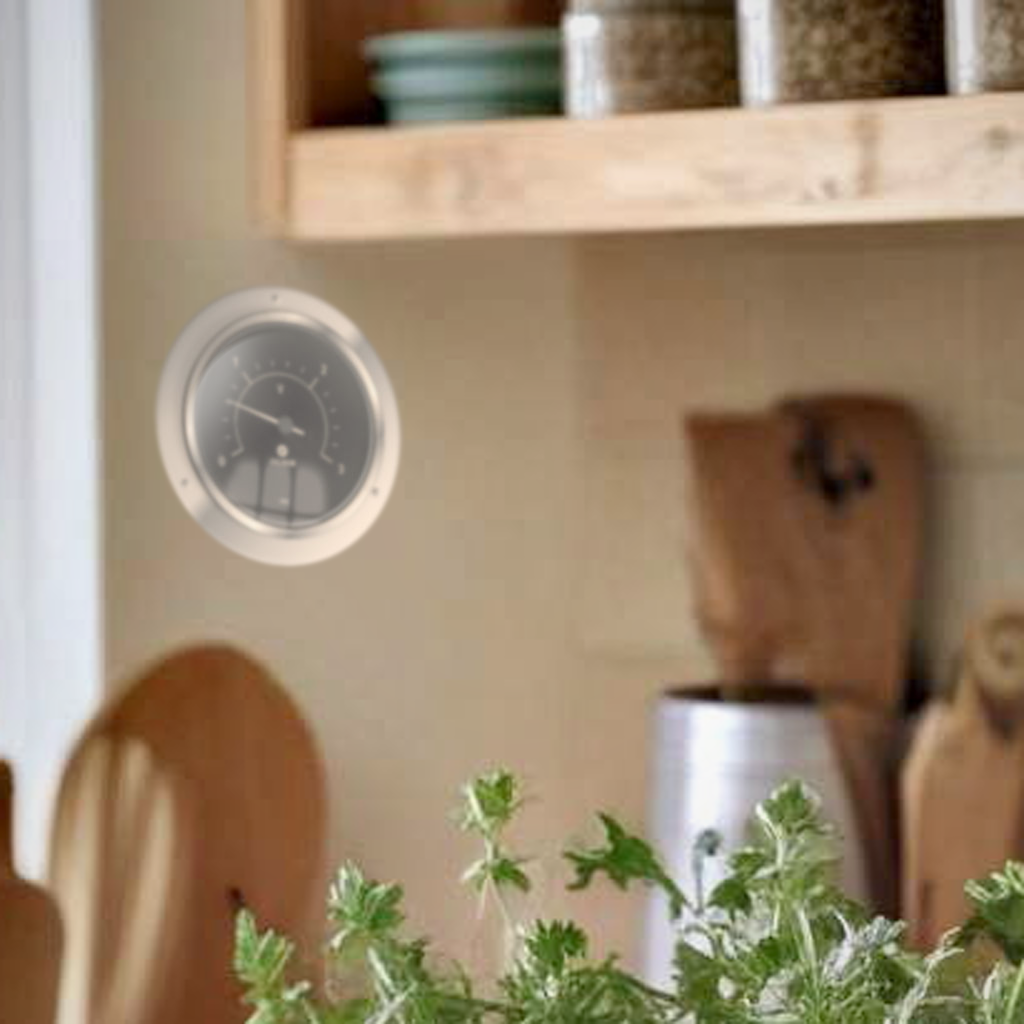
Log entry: **0.6** V
